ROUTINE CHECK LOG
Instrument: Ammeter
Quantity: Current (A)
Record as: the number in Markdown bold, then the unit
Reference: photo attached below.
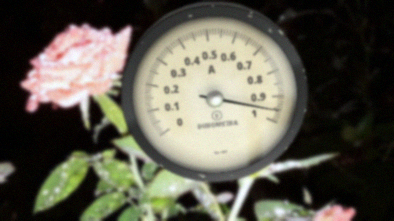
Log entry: **0.95** A
